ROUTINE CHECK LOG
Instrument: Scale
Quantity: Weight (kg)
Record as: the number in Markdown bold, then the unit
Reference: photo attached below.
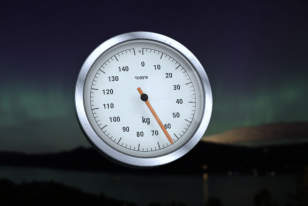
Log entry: **64** kg
